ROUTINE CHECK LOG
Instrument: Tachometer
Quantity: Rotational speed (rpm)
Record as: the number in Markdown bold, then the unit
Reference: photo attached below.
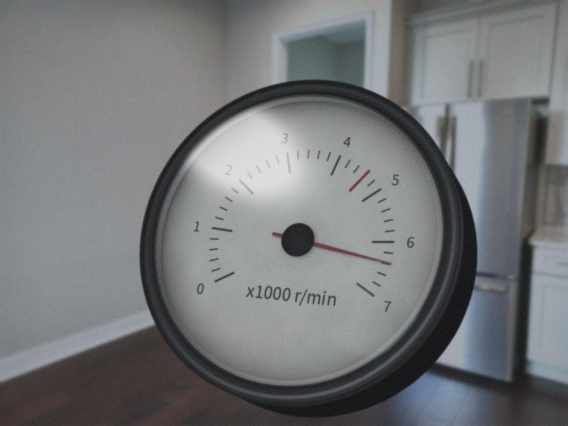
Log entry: **6400** rpm
